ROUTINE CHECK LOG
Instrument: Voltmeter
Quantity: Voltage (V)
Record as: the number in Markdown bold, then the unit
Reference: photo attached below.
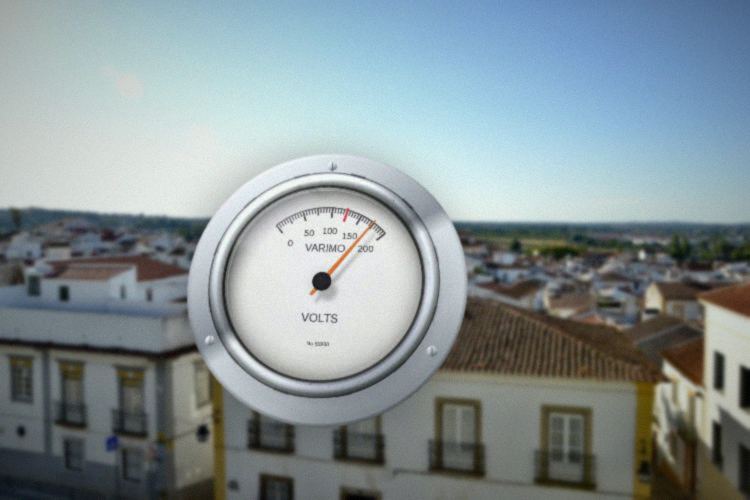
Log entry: **175** V
